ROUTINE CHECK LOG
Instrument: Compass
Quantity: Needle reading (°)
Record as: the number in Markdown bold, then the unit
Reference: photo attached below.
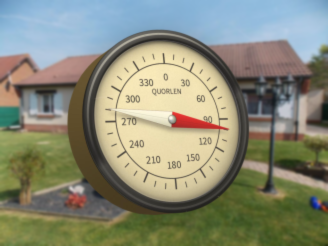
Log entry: **100** °
